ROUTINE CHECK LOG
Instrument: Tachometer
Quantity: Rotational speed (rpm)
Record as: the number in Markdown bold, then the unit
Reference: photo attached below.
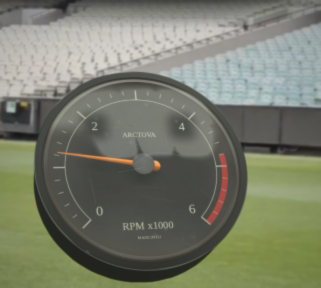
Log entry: **1200** rpm
